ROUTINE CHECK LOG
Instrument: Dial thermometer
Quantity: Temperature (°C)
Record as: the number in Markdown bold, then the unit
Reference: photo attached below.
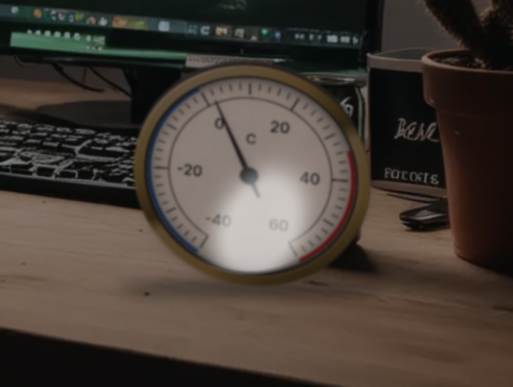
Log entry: **2** °C
